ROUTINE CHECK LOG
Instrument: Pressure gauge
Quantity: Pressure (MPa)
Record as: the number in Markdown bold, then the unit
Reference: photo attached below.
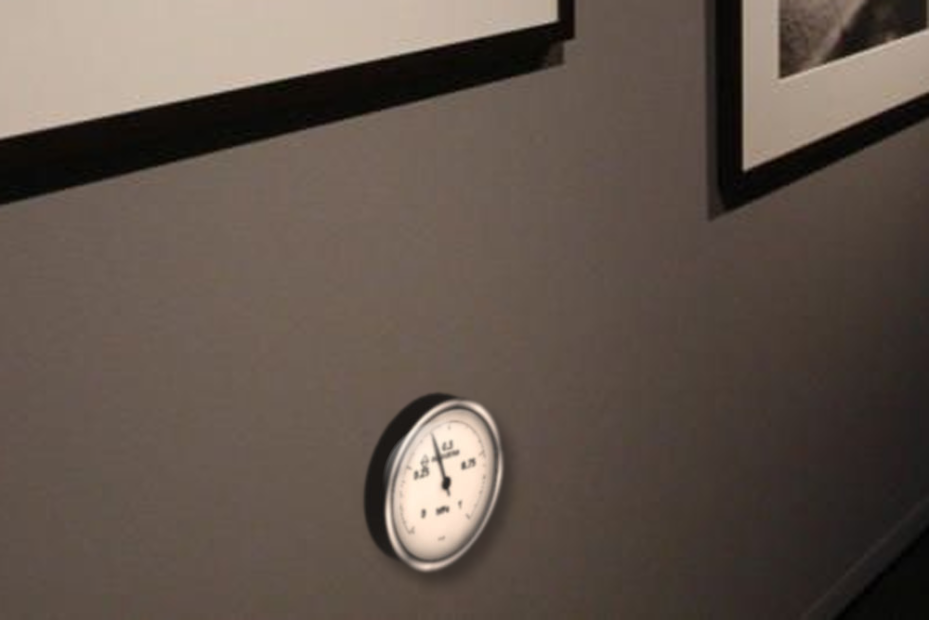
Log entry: **0.4** MPa
